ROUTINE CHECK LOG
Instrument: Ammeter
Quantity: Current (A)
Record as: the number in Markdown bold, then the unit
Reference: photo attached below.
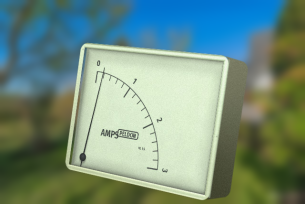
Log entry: **0.2** A
